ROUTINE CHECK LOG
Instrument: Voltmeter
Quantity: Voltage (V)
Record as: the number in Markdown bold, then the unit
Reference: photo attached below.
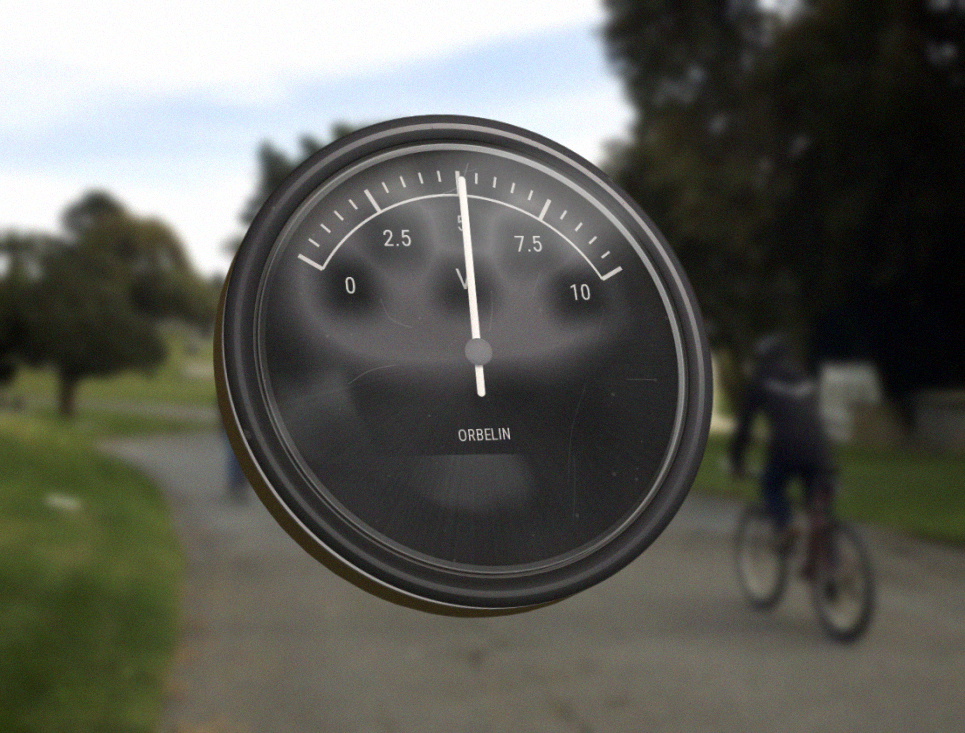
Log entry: **5** V
